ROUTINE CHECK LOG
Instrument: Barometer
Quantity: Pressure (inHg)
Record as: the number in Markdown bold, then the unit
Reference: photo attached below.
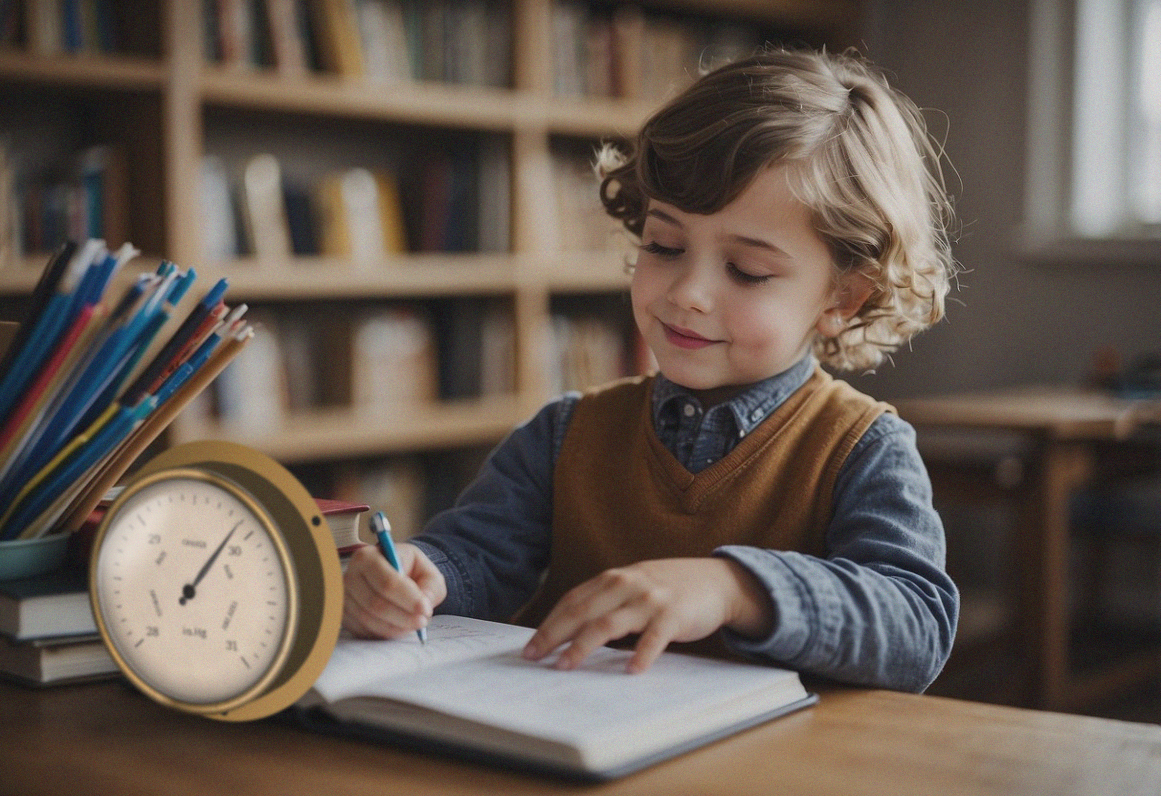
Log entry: **29.9** inHg
